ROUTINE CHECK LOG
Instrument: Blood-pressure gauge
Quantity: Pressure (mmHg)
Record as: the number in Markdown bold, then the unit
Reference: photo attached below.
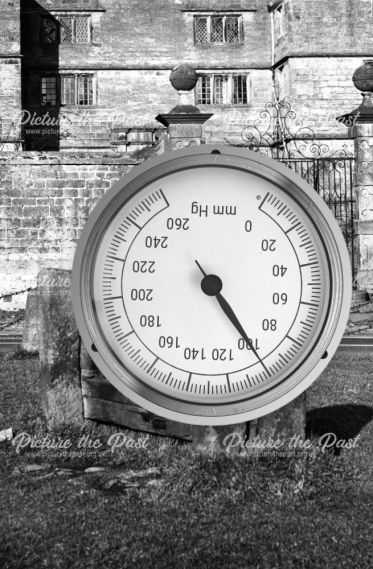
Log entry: **100** mmHg
